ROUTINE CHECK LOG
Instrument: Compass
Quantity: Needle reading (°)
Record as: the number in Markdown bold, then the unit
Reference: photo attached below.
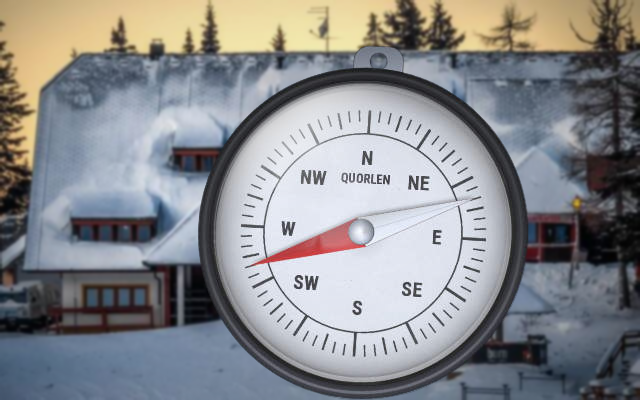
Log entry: **250** °
